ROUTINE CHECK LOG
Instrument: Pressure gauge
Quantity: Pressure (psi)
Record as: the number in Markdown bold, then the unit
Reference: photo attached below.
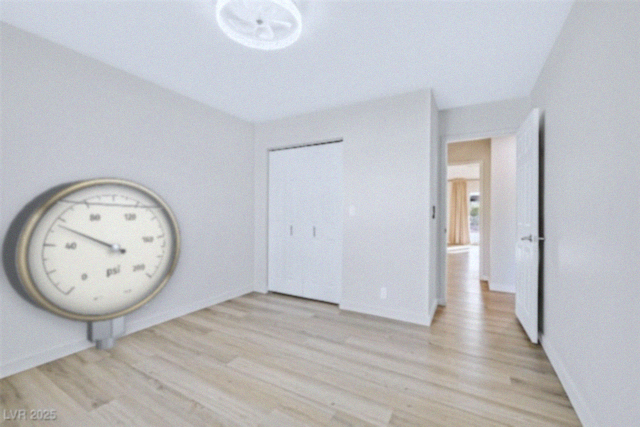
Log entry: **55** psi
